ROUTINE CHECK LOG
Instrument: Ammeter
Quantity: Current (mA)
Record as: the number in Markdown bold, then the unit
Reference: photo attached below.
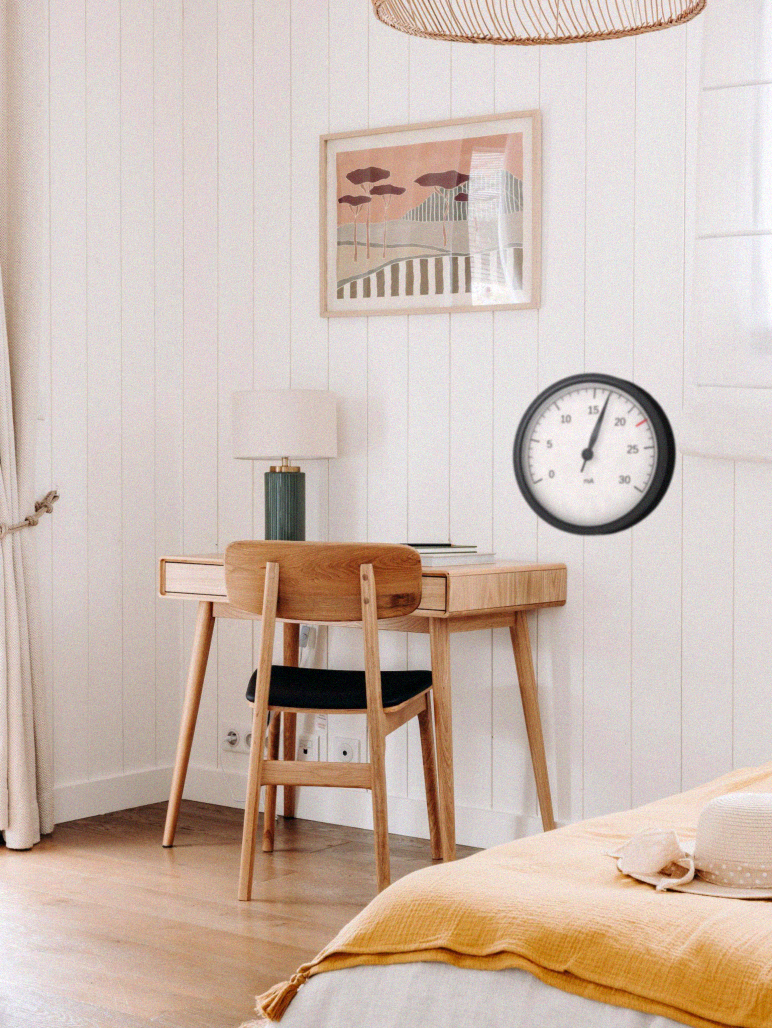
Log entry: **17** mA
